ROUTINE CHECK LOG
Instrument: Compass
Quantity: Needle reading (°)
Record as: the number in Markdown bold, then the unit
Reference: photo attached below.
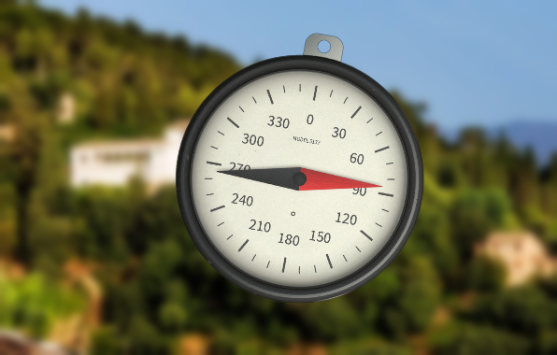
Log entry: **85** °
